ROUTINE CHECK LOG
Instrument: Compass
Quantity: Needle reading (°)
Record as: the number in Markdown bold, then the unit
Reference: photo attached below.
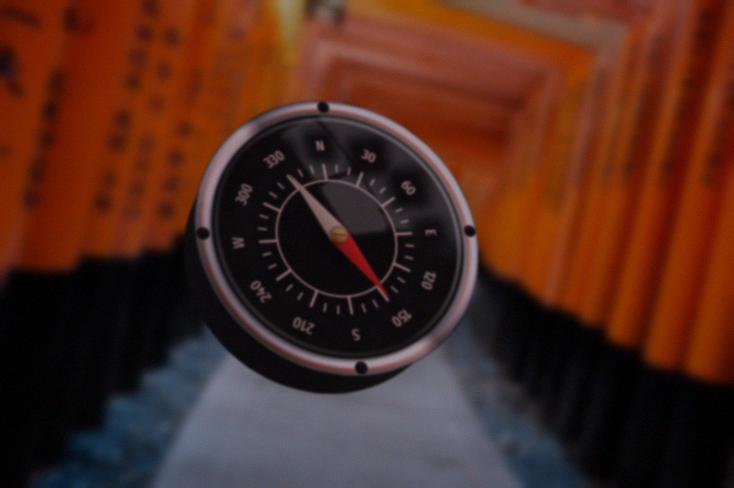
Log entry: **150** °
